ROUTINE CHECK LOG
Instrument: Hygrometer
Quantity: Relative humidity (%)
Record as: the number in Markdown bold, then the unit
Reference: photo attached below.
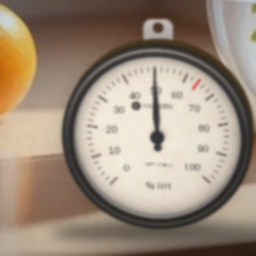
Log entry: **50** %
